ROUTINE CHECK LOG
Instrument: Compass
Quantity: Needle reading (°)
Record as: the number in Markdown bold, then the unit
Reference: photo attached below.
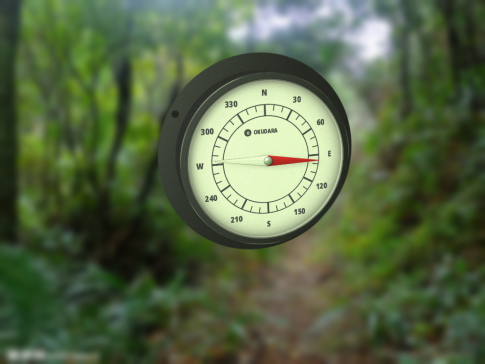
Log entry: **95** °
